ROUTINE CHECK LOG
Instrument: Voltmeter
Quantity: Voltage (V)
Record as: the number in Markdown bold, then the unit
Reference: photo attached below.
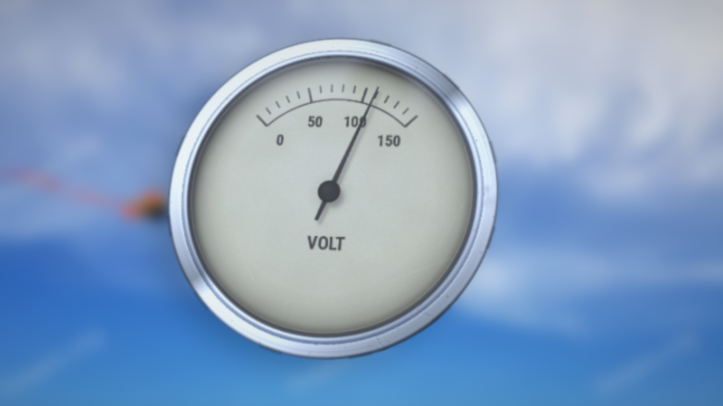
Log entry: **110** V
